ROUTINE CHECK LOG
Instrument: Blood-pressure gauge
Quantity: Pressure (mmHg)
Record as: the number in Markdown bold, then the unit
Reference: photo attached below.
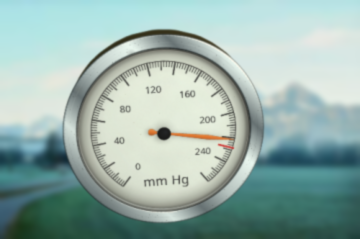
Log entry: **220** mmHg
